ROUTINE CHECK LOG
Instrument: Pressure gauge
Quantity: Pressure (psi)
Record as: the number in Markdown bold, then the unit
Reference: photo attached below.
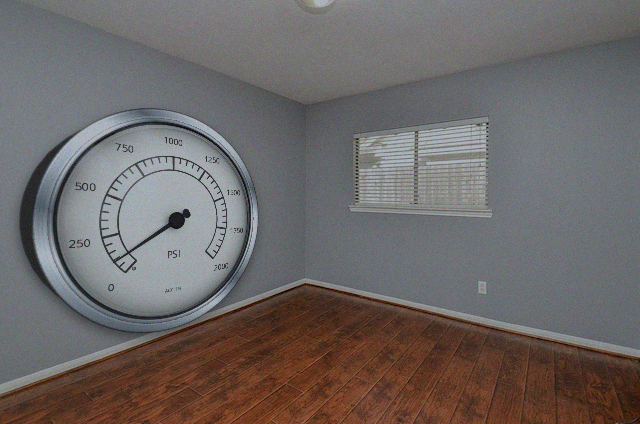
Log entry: **100** psi
